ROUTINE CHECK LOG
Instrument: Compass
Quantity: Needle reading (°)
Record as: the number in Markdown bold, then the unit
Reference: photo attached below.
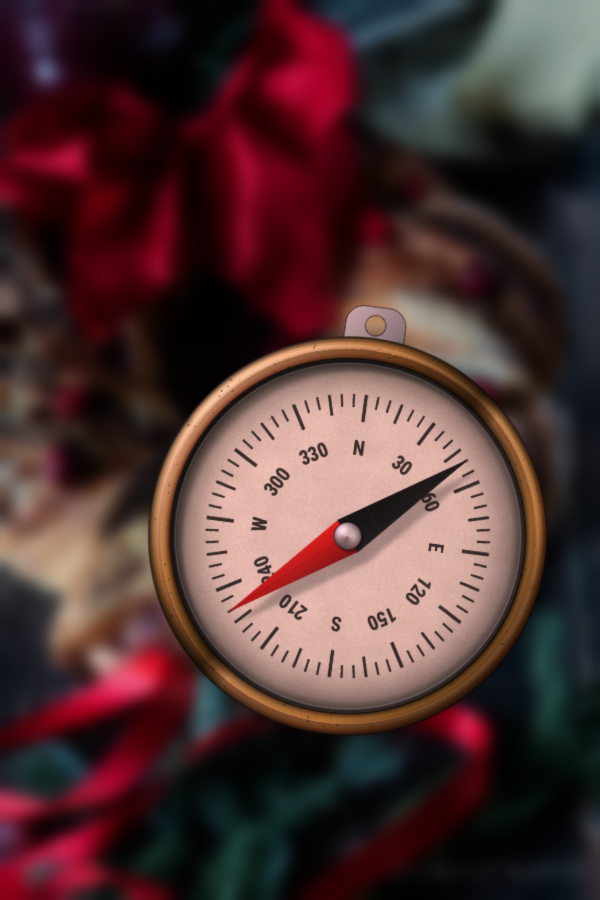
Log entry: **230** °
